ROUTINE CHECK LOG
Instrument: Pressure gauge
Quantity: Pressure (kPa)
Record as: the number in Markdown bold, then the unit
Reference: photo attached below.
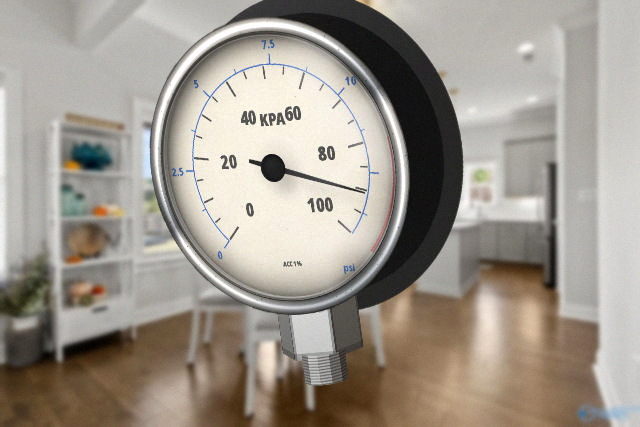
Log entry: **90** kPa
